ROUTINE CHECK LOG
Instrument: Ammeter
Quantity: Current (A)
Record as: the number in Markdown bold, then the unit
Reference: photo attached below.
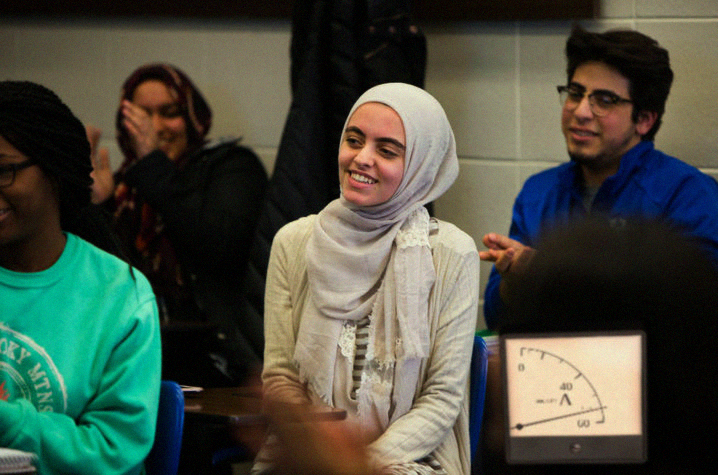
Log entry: **55** A
